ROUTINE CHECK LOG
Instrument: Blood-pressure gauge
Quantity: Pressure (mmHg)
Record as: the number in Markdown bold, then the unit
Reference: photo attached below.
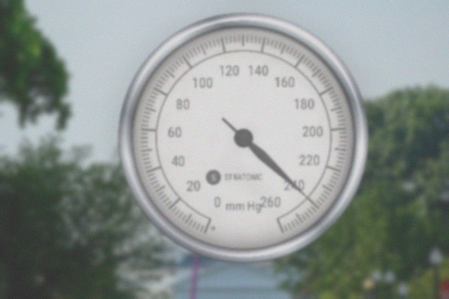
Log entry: **240** mmHg
